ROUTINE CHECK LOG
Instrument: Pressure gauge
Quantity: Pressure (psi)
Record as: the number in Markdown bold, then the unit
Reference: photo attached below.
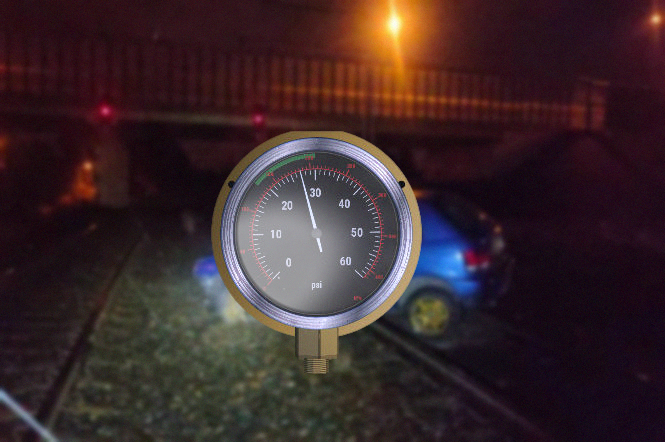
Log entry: **27** psi
